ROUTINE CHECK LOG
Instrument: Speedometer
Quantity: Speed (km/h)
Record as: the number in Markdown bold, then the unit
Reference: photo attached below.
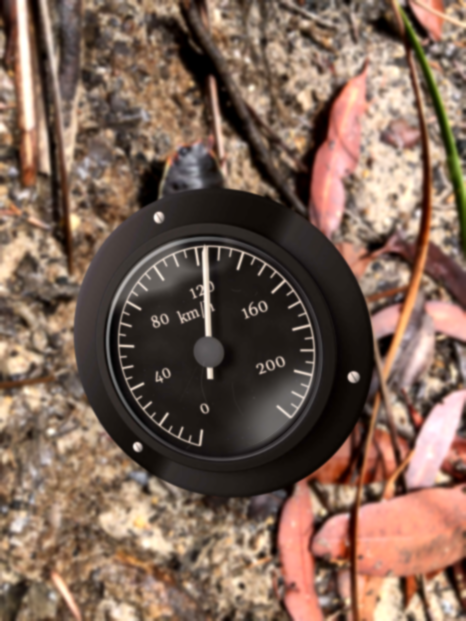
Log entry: **125** km/h
